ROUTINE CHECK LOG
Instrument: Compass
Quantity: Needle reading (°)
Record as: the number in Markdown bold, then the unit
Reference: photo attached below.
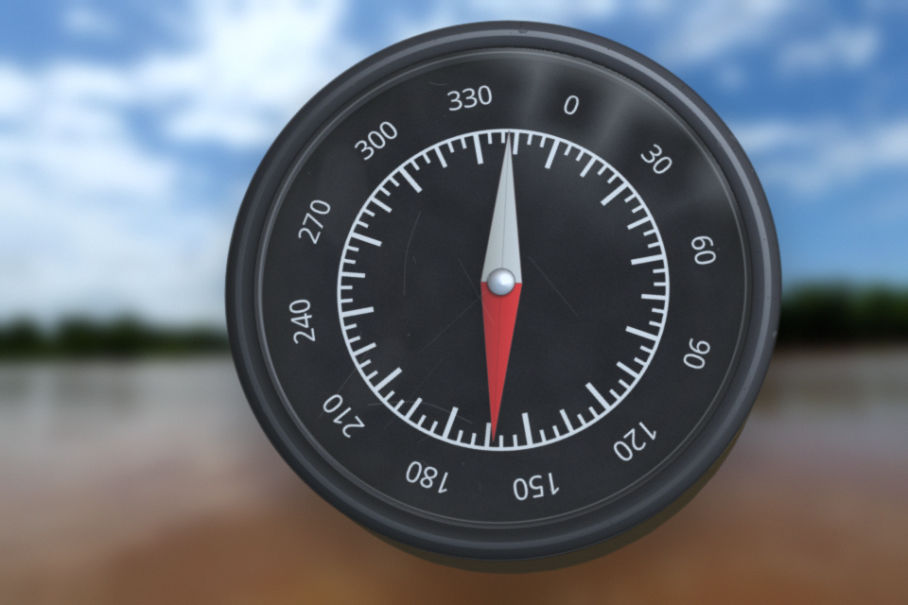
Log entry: **162.5** °
